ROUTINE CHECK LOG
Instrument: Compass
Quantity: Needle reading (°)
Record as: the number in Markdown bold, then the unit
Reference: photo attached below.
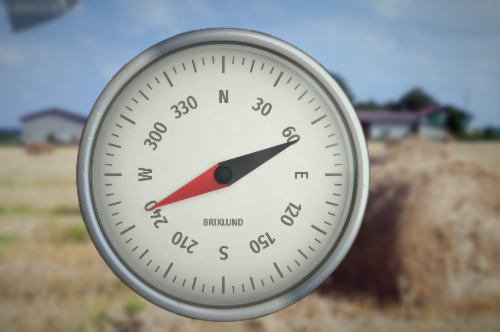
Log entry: **245** °
